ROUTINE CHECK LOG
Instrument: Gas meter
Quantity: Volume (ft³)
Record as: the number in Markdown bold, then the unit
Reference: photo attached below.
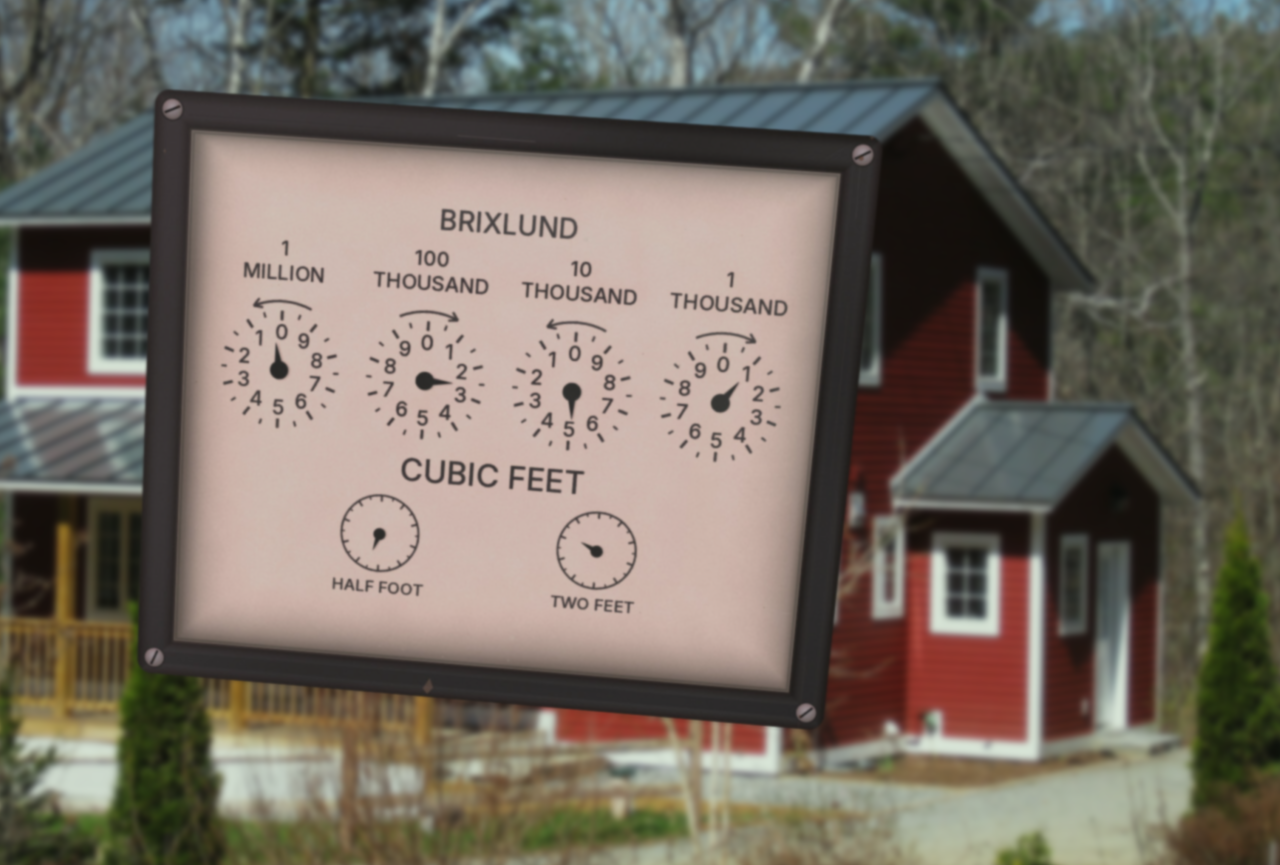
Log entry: **25100** ft³
